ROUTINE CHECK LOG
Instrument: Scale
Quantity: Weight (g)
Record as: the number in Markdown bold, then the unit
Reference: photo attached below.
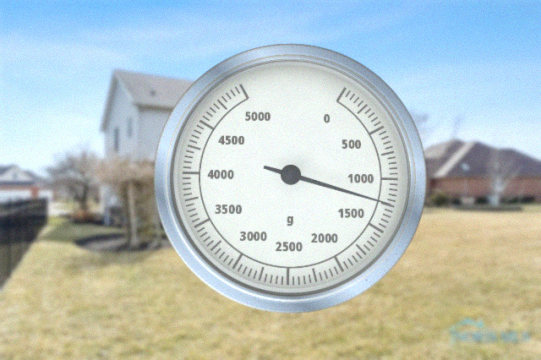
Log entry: **1250** g
